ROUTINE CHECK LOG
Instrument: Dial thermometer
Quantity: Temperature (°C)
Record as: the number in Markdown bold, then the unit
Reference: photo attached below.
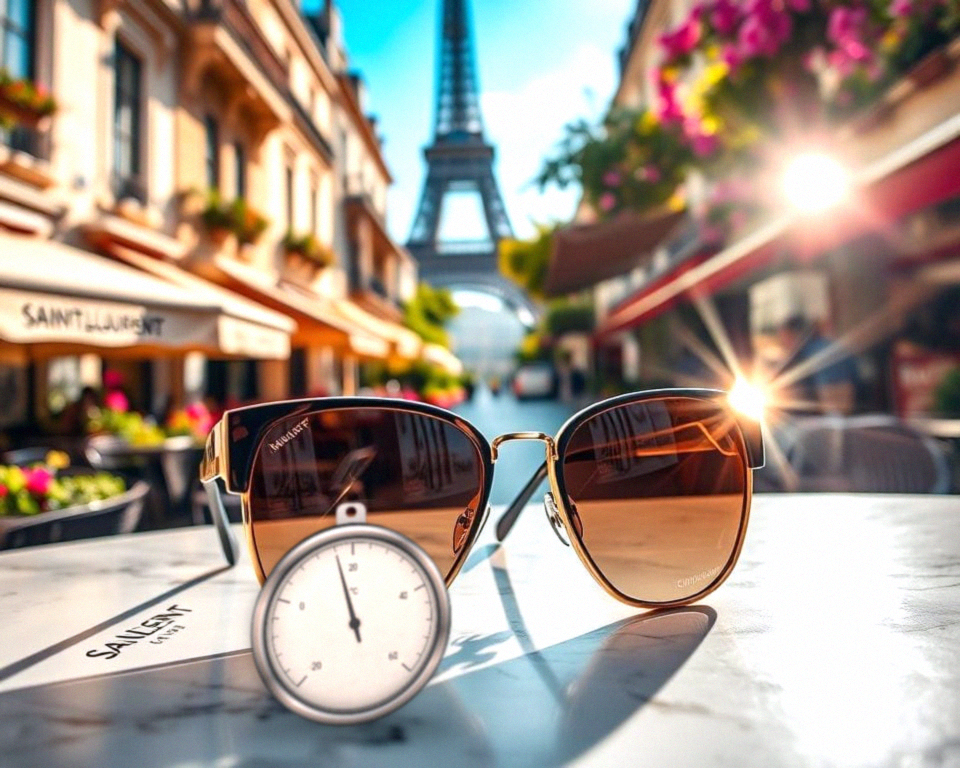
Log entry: **16** °C
